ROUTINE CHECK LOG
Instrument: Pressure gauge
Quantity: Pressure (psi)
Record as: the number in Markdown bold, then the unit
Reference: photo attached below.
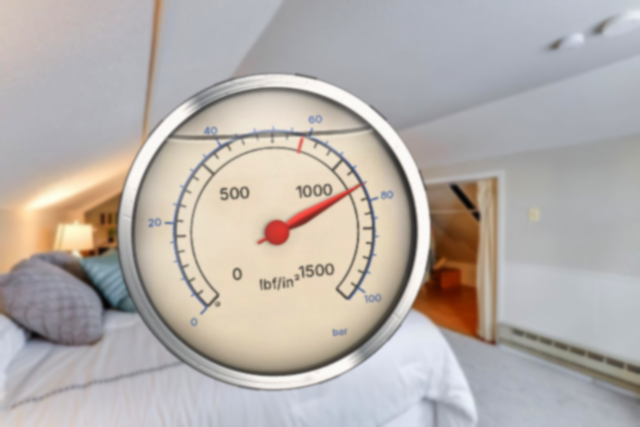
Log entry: **1100** psi
